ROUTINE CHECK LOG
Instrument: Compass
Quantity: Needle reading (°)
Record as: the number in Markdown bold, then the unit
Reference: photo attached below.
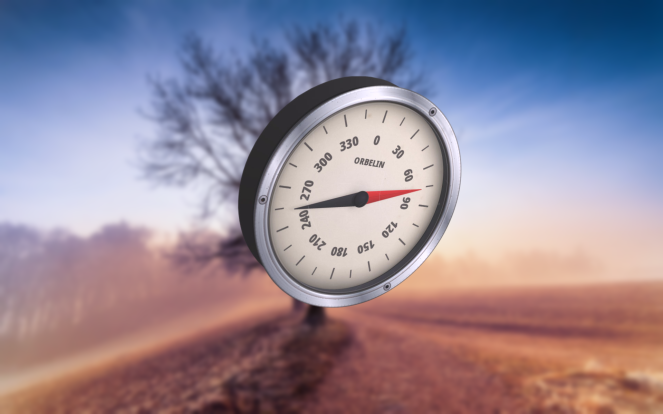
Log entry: **75** °
